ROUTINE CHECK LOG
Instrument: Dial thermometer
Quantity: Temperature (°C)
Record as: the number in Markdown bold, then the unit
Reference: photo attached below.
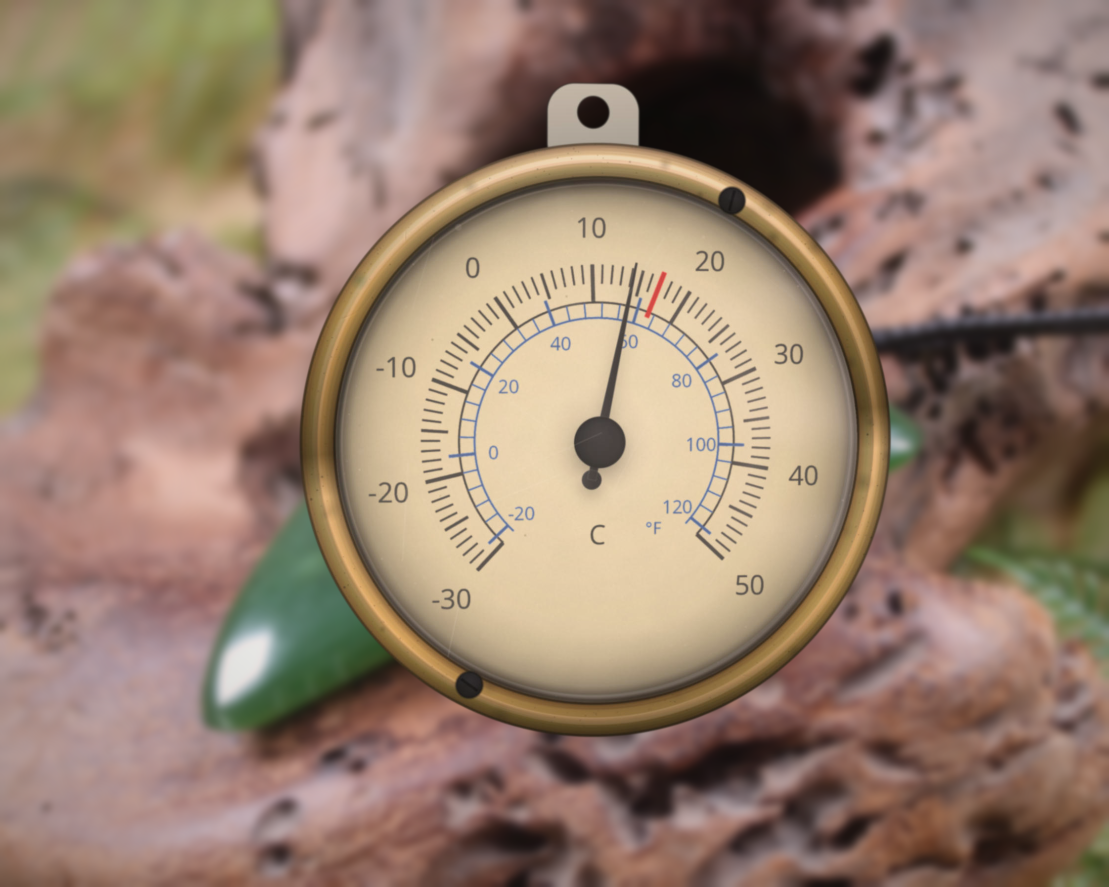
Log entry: **14** °C
